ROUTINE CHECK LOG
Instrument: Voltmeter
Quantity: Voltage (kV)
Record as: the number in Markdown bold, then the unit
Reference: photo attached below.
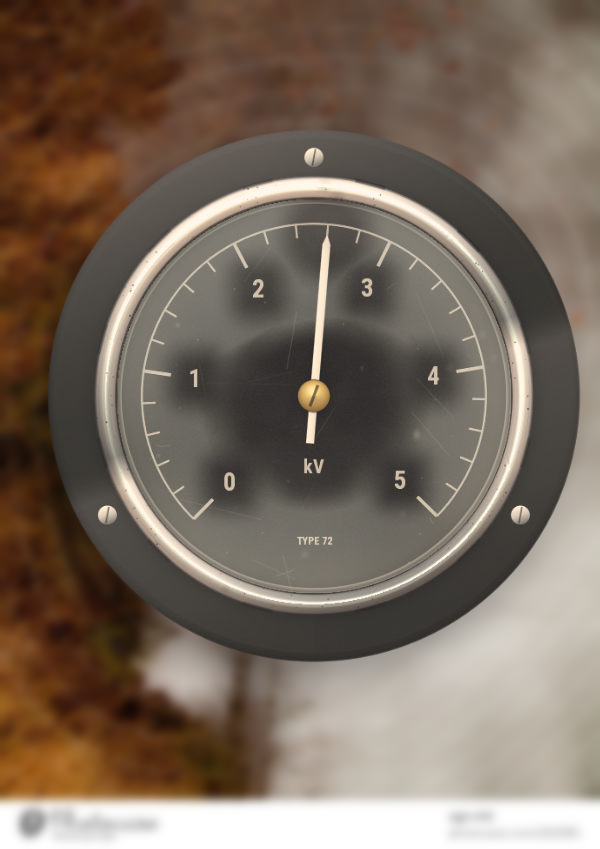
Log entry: **2.6** kV
